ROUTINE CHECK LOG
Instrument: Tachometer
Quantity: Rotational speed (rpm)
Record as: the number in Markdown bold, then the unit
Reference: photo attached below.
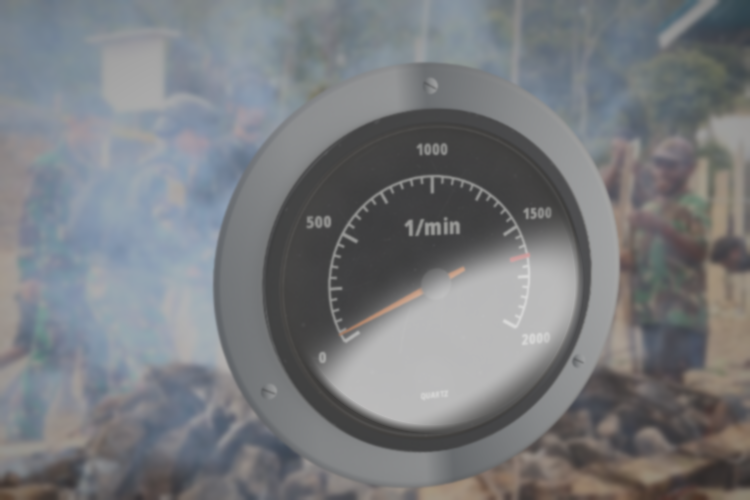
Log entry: **50** rpm
